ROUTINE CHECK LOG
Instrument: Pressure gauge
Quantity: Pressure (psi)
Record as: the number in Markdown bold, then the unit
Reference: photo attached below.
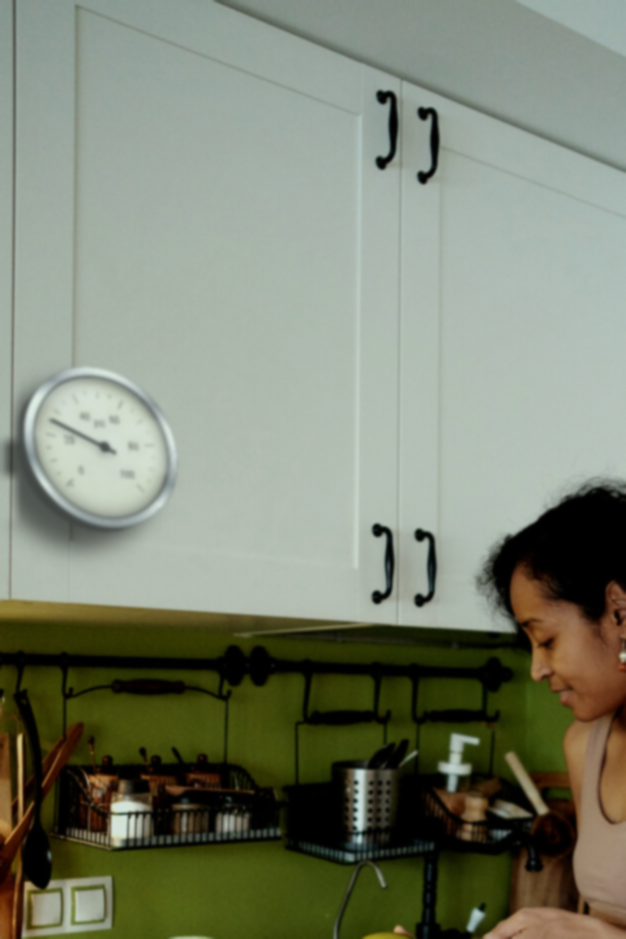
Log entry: **25** psi
